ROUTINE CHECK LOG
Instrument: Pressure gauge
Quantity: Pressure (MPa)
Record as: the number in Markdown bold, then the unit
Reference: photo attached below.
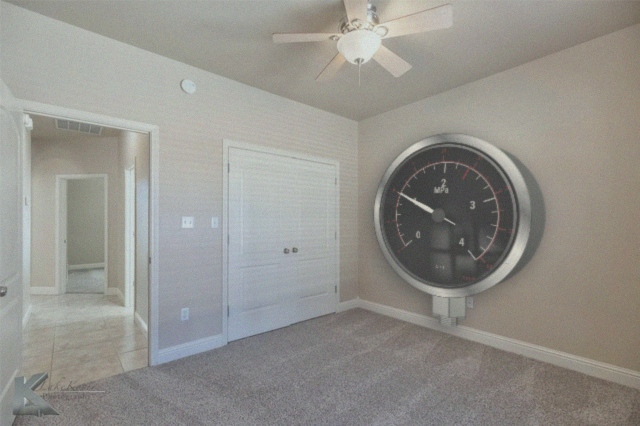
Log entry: **1** MPa
